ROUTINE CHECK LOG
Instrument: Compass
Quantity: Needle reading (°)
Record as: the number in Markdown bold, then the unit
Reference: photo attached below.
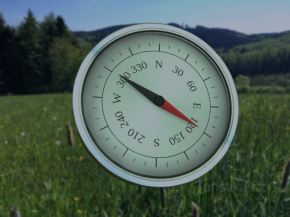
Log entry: **120** °
